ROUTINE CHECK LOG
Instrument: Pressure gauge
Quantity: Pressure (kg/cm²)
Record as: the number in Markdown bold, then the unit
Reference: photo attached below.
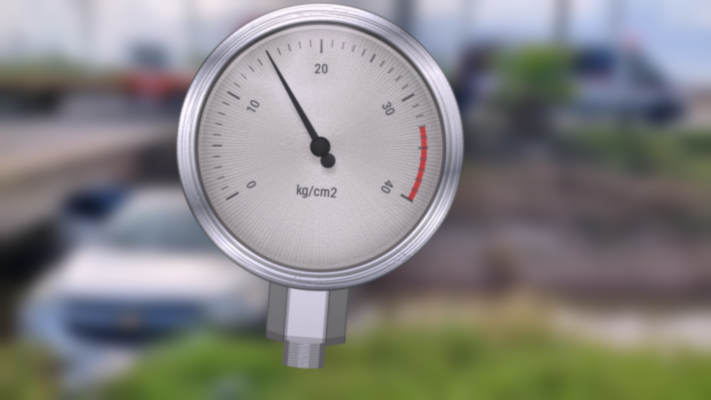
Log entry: **15** kg/cm²
